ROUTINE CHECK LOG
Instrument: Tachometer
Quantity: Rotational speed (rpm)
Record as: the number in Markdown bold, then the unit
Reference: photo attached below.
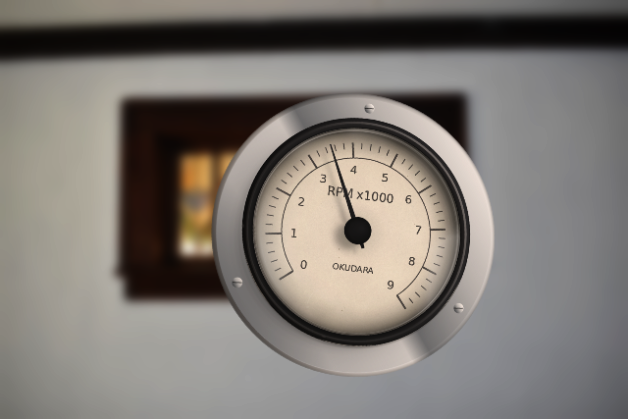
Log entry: **3500** rpm
